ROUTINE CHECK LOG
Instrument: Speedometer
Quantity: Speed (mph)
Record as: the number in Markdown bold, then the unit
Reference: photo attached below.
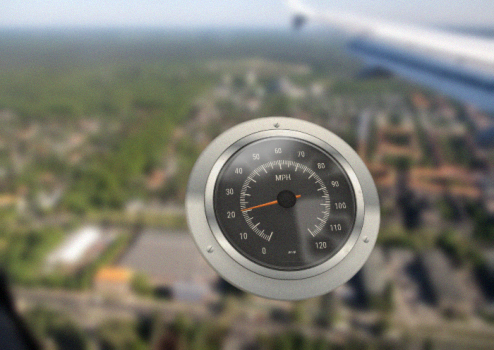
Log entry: **20** mph
